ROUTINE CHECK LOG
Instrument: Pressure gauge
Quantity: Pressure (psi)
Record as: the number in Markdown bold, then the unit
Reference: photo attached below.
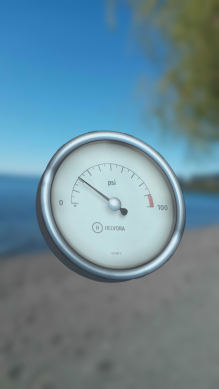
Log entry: **20** psi
